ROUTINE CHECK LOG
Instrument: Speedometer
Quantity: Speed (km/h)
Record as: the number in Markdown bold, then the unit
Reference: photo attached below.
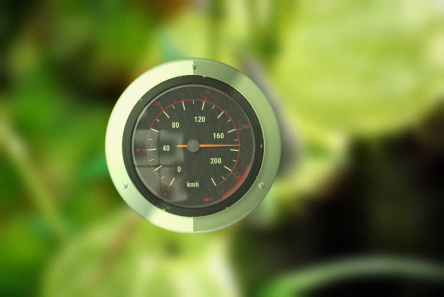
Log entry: **175** km/h
